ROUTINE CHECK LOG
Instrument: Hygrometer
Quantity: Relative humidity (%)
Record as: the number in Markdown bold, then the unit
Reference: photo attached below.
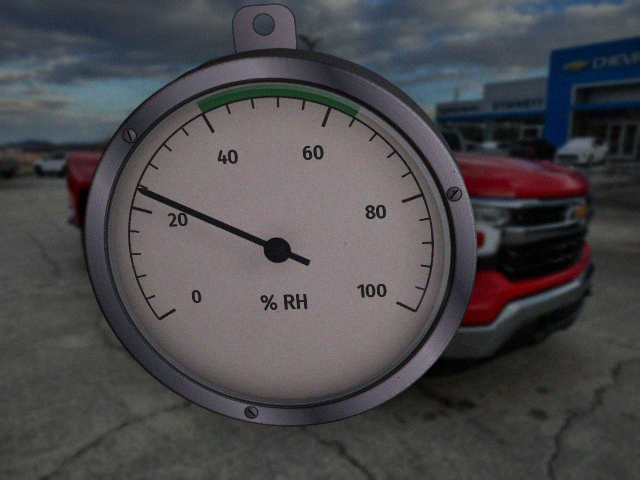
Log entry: **24** %
